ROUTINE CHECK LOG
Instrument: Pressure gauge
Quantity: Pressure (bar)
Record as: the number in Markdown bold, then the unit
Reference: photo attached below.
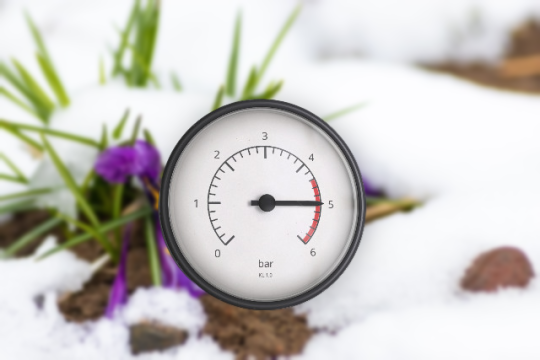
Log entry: **5** bar
